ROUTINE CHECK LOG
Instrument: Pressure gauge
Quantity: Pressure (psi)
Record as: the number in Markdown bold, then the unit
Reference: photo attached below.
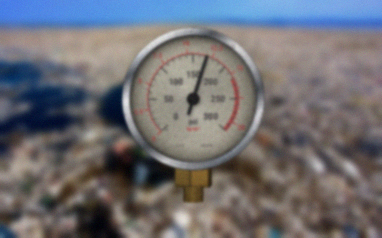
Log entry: **170** psi
